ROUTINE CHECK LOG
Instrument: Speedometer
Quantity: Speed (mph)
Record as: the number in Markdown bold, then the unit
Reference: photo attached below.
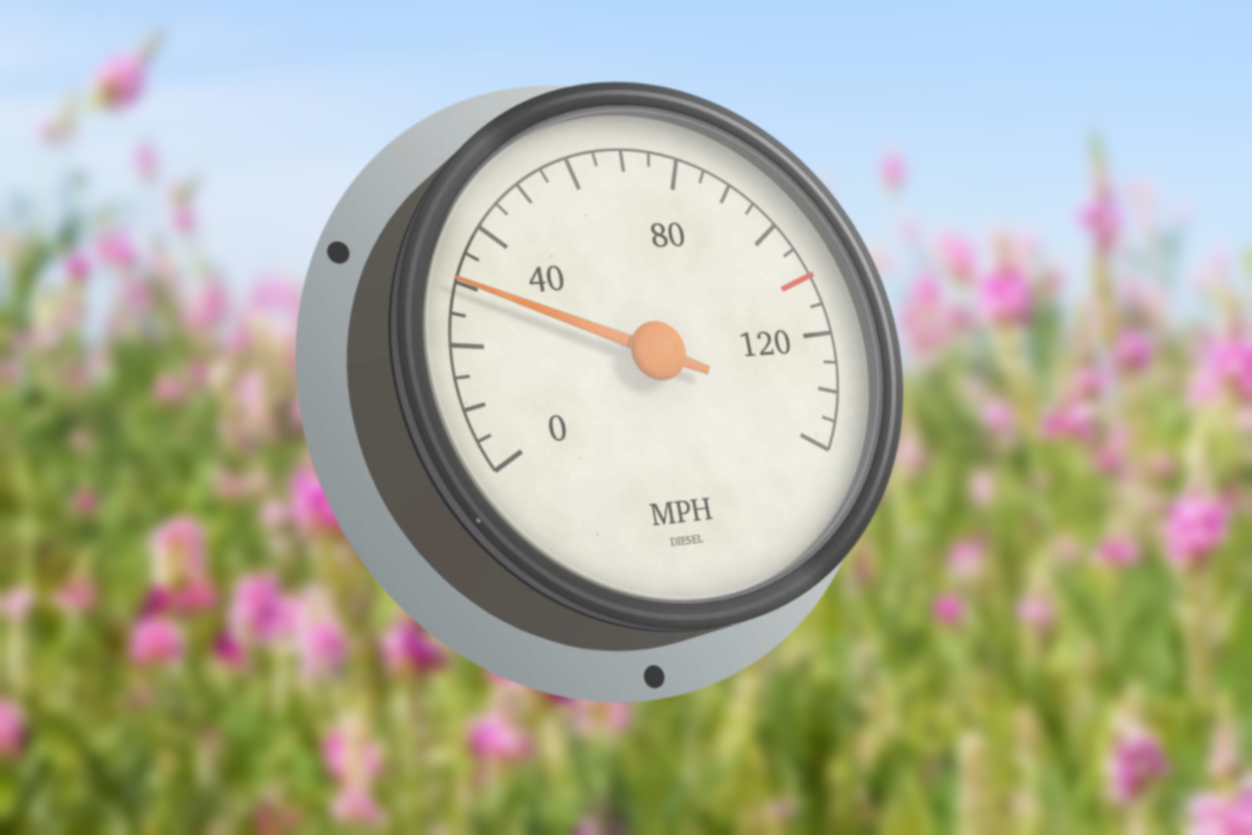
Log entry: **30** mph
